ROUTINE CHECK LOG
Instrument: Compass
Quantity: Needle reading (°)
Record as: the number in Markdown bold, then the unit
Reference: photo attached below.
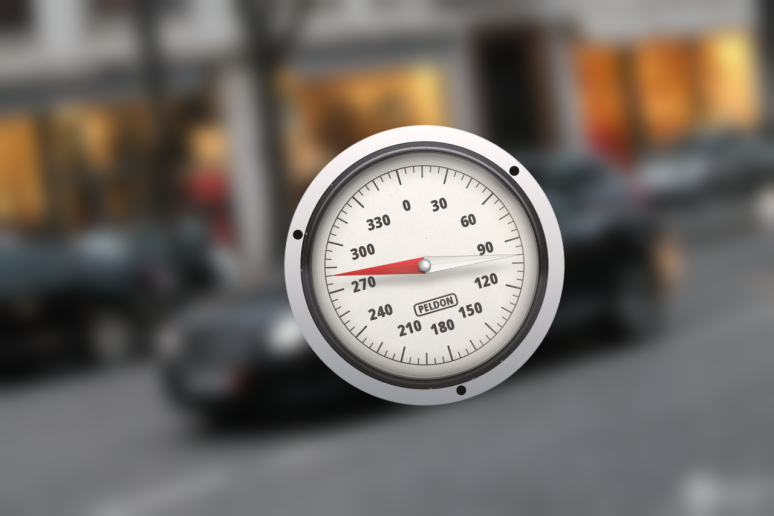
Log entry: **280** °
